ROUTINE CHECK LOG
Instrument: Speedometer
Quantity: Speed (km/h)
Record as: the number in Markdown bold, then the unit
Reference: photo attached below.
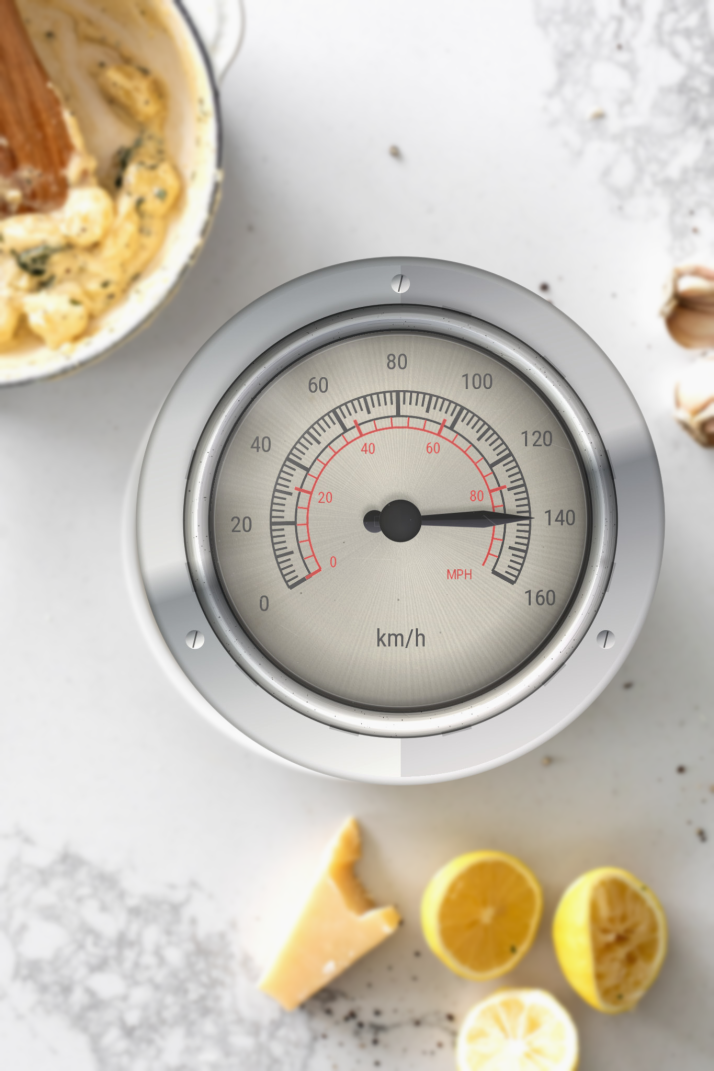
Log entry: **140** km/h
